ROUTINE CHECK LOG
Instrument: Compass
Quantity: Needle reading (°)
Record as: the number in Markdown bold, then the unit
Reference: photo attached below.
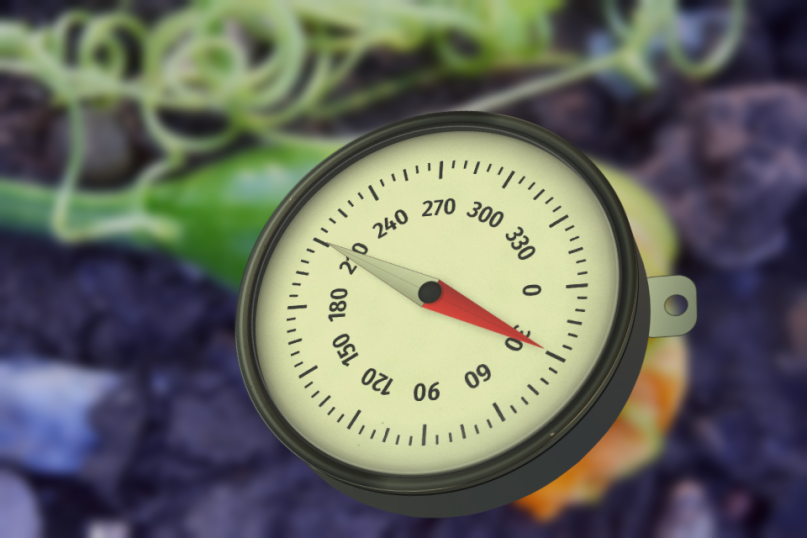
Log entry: **30** °
